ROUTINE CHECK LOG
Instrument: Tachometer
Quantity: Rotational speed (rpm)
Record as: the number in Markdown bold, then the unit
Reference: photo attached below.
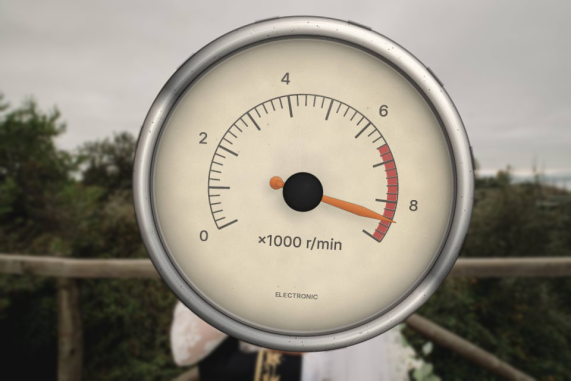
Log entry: **8400** rpm
